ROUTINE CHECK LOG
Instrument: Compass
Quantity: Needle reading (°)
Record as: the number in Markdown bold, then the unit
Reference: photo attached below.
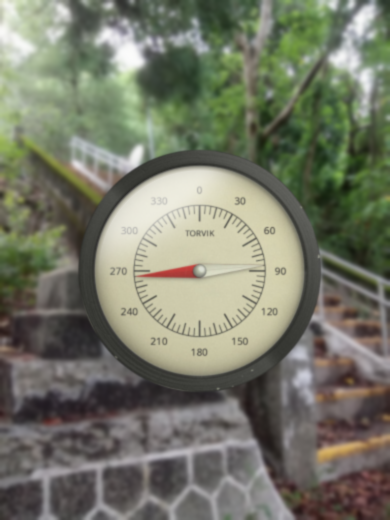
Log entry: **265** °
